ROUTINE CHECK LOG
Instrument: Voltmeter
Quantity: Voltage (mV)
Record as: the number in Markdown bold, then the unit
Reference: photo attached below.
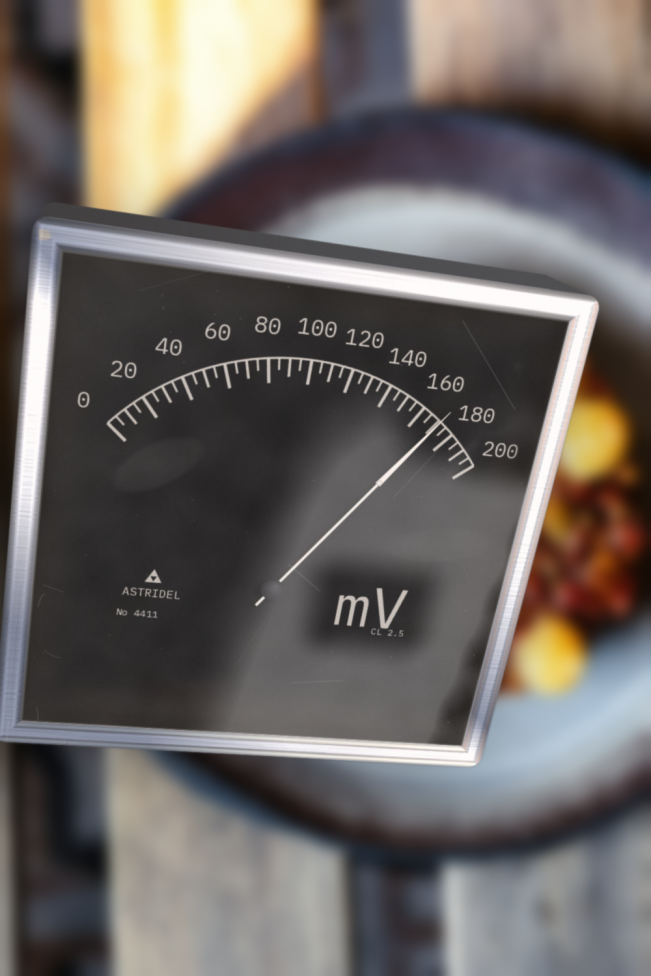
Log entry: **170** mV
